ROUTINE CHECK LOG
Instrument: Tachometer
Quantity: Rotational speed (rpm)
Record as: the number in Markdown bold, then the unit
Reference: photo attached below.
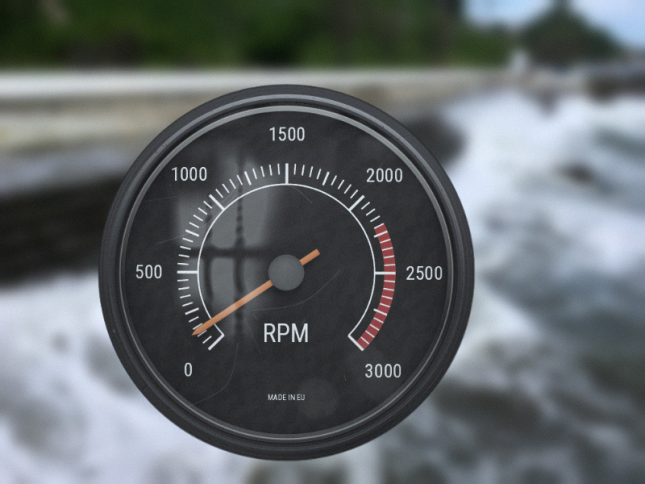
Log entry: **125** rpm
